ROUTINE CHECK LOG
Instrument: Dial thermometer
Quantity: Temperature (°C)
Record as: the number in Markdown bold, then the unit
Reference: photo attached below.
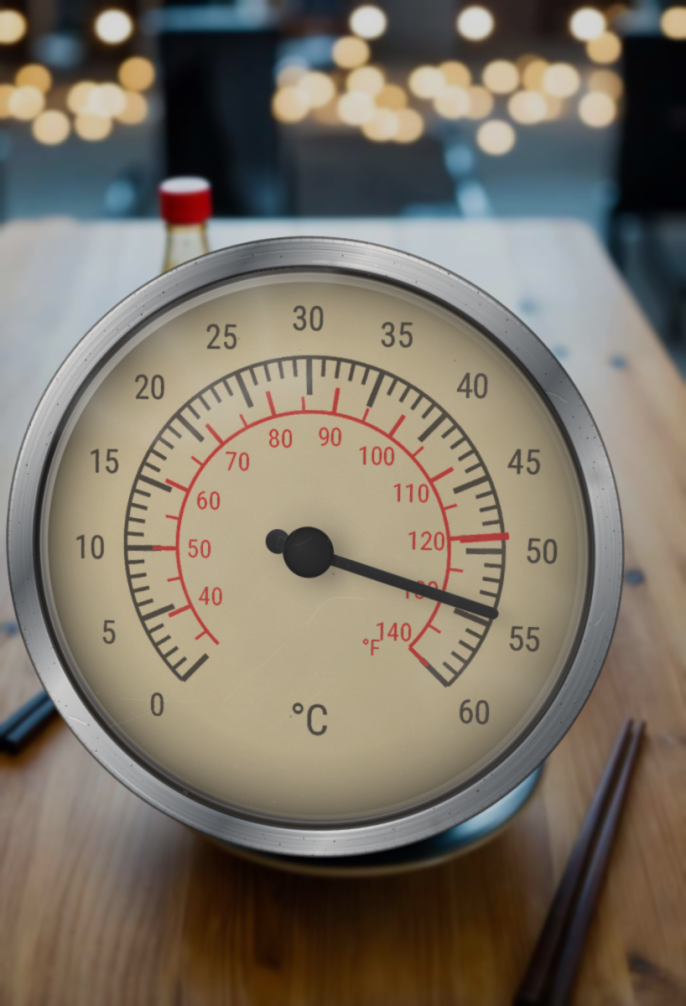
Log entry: **54** °C
